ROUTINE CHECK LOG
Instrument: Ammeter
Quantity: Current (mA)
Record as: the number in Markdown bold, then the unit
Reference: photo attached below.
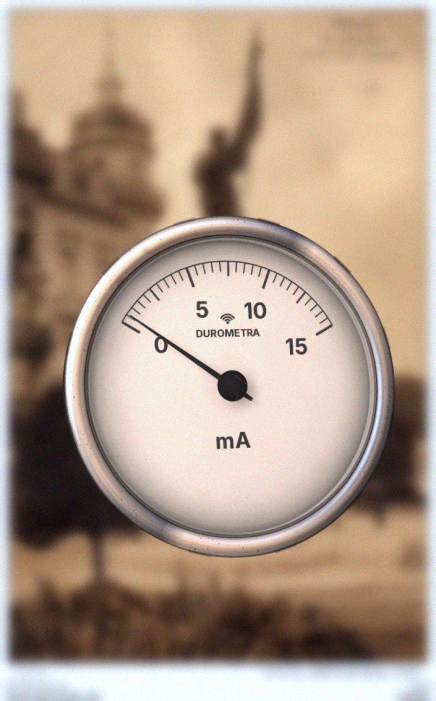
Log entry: **0.5** mA
